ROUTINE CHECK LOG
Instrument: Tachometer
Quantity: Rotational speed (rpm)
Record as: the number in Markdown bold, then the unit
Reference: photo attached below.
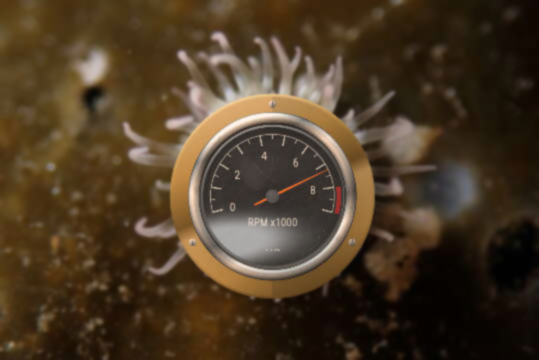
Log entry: **7250** rpm
